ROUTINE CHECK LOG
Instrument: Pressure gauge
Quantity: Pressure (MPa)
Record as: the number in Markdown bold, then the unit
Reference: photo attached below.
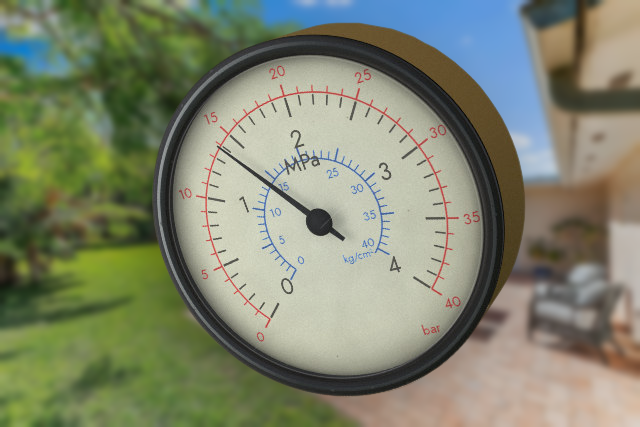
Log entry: **1.4** MPa
